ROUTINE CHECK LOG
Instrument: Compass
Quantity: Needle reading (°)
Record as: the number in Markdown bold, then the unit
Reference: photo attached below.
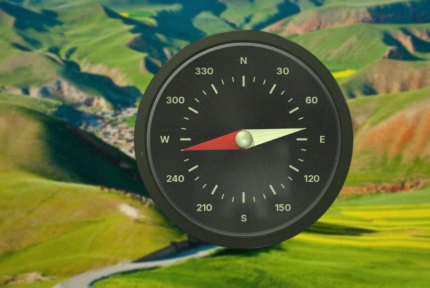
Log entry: **260** °
